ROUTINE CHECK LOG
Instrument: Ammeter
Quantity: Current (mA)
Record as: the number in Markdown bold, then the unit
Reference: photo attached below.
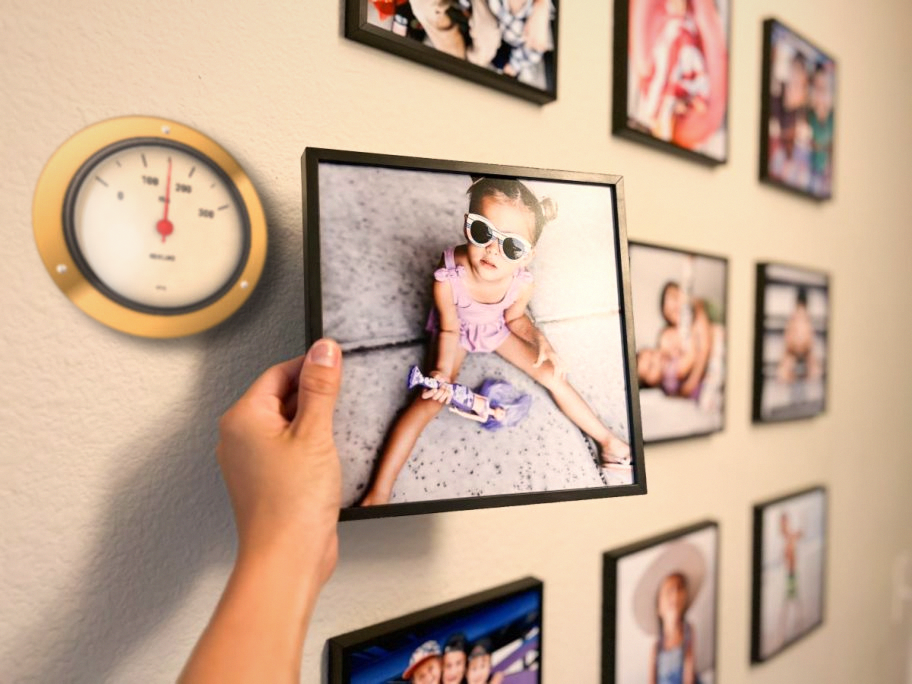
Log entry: **150** mA
